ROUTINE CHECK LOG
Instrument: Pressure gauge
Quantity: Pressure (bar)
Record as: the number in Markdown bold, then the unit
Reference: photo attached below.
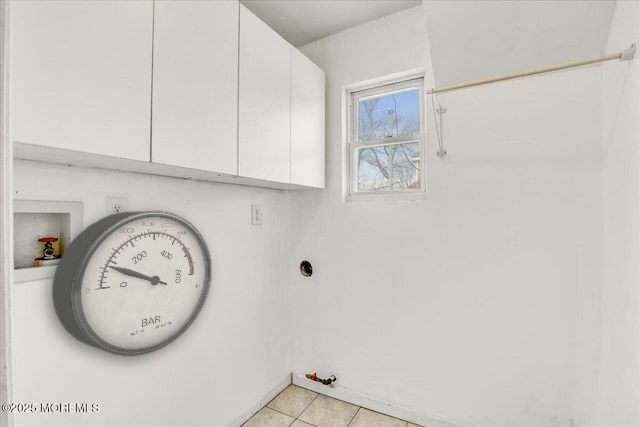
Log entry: **80** bar
